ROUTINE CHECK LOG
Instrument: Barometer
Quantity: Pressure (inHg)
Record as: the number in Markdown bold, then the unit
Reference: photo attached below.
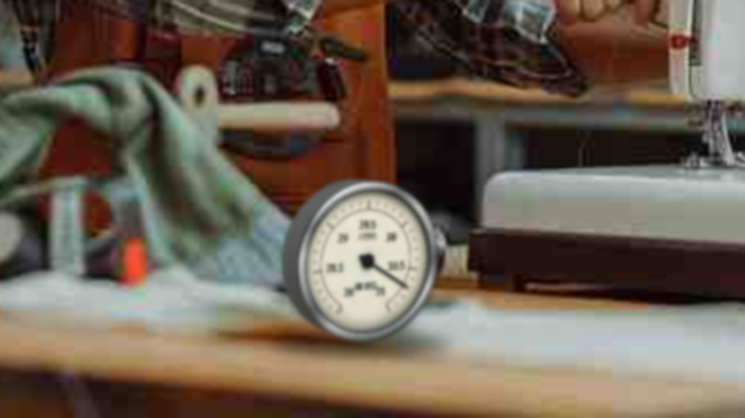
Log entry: **30.7** inHg
